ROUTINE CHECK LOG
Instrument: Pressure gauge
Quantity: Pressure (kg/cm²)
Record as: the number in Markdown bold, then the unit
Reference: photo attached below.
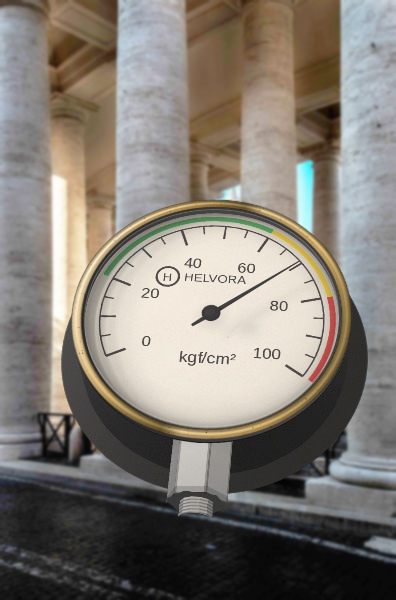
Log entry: **70** kg/cm²
